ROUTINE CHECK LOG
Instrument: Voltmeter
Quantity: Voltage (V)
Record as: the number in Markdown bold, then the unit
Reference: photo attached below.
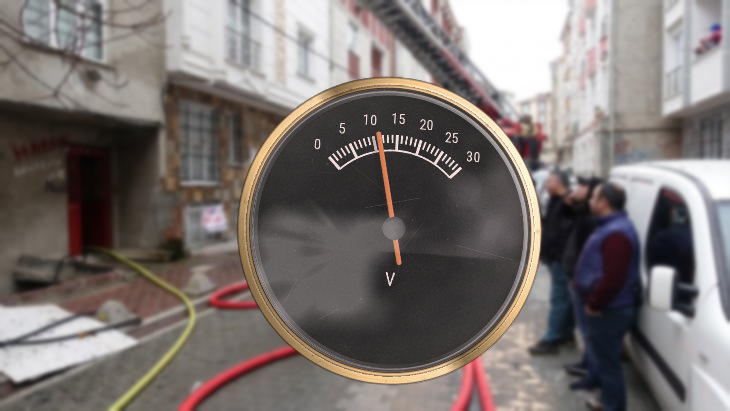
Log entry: **11** V
